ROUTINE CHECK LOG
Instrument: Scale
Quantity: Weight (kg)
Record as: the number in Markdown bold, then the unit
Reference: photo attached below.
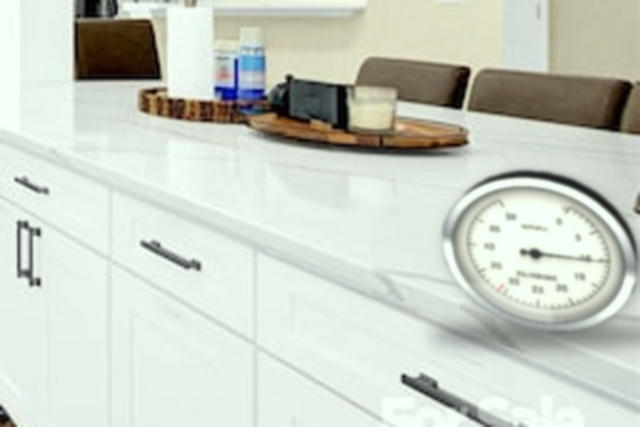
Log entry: **10** kg
